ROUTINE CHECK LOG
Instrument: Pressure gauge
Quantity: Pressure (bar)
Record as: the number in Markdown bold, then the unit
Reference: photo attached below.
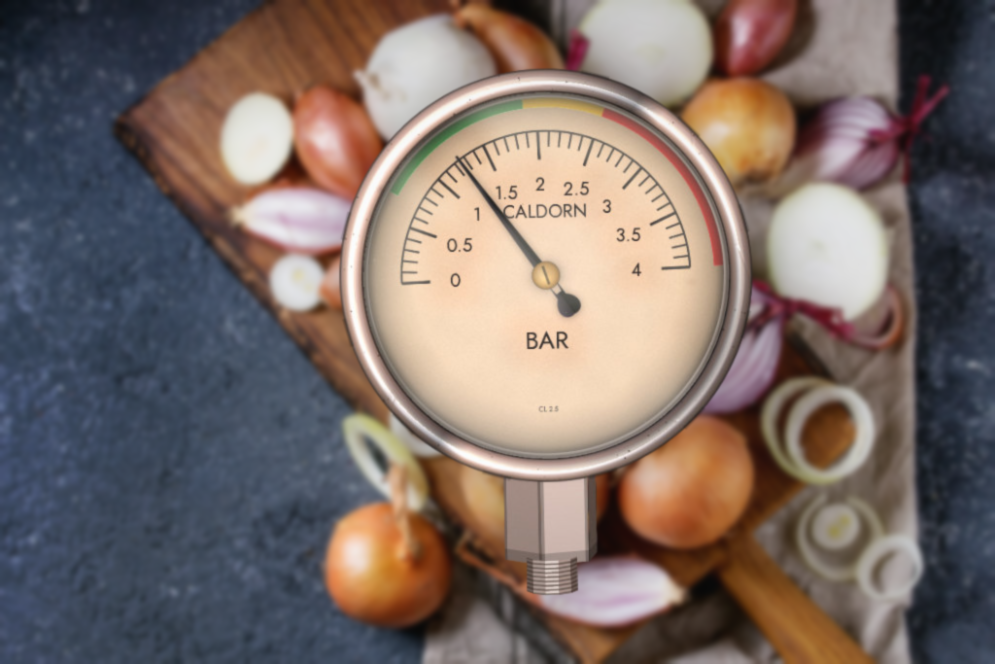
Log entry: **1.25** bar
